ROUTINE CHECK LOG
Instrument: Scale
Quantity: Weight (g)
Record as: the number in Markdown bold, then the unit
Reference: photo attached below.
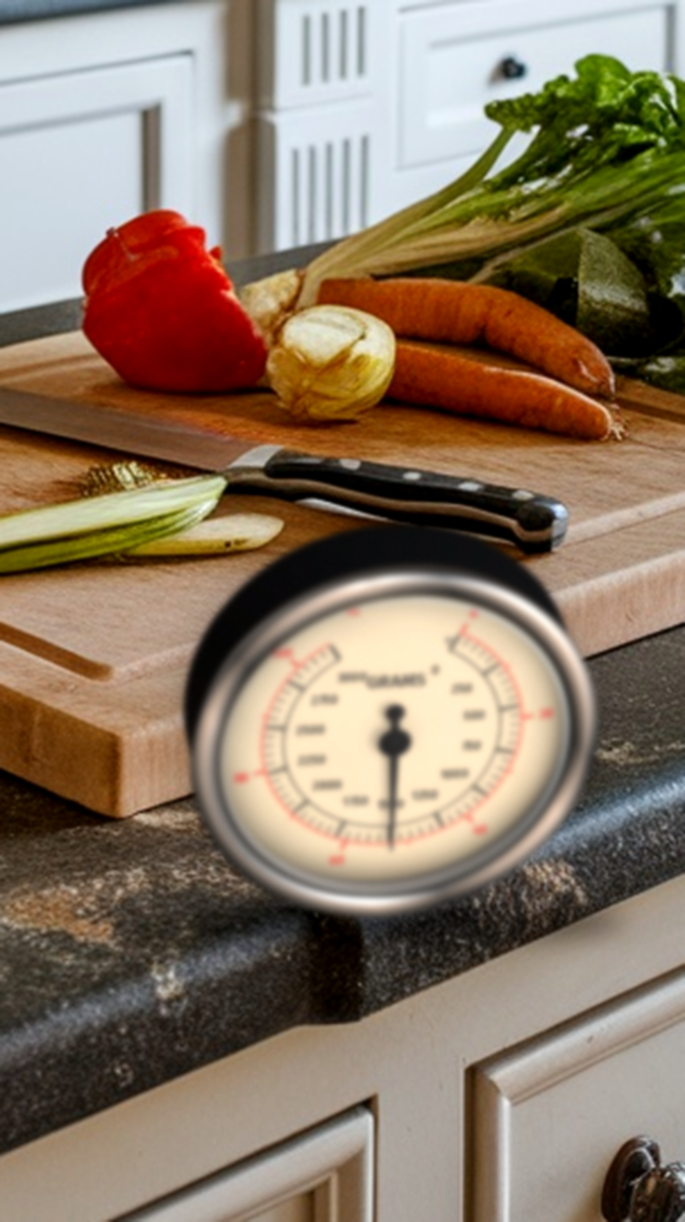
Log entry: **1500** g
